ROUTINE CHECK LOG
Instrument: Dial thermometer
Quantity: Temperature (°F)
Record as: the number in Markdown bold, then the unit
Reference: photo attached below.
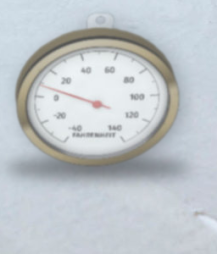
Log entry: **10** °F
